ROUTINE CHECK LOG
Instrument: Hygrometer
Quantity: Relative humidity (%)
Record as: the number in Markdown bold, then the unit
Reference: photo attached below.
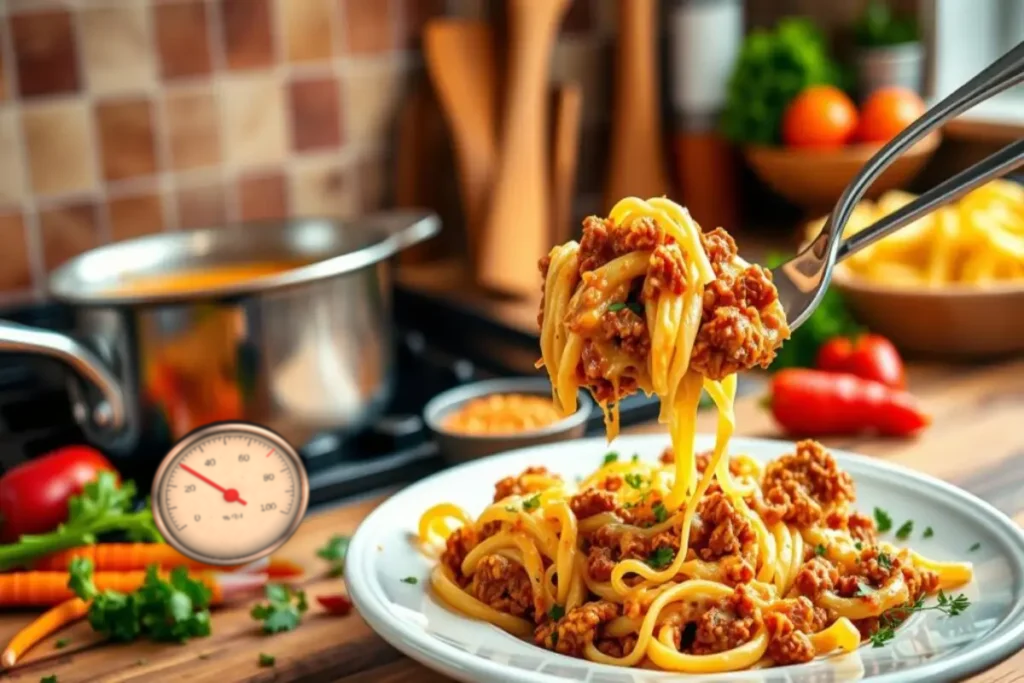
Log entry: **30** %
